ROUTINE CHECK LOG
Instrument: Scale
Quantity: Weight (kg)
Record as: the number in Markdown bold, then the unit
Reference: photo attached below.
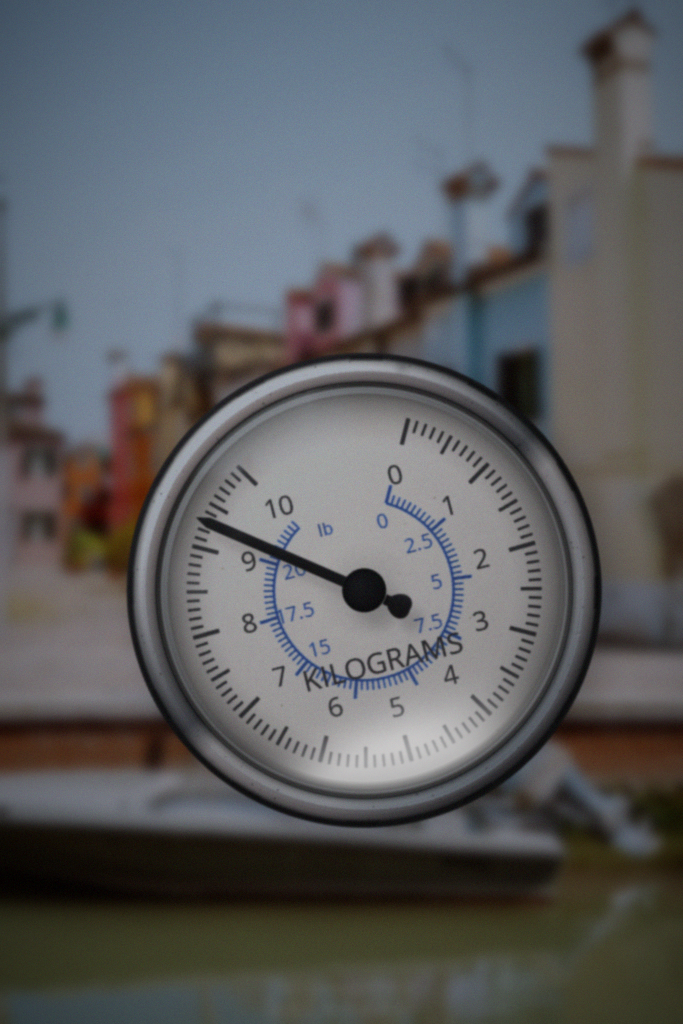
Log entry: **9.3** kg
